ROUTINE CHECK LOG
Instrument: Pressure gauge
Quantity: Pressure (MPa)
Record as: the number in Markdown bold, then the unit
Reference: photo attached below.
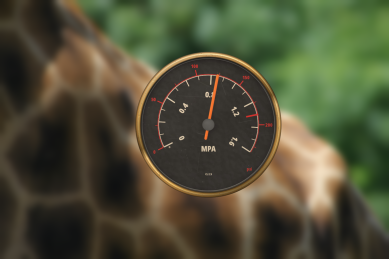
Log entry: **0.85** MPa
